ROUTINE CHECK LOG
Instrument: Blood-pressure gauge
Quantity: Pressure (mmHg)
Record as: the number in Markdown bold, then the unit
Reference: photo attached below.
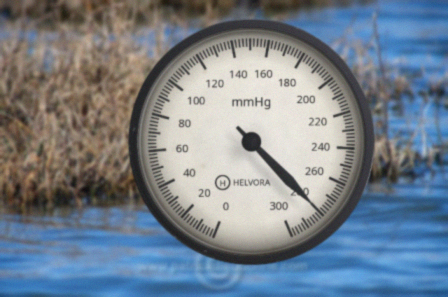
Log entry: **280** mmHg
